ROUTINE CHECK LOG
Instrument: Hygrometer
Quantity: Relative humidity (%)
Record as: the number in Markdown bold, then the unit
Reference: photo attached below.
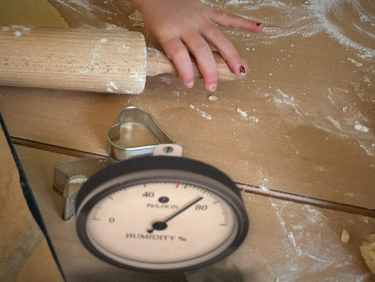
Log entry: **70** %
